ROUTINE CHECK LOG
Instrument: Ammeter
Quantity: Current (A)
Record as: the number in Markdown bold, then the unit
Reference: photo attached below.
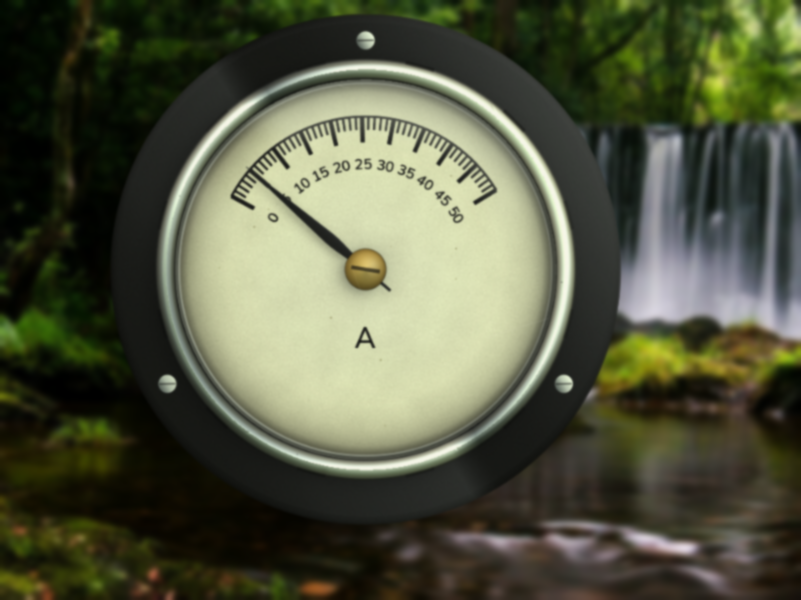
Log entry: **5** A
